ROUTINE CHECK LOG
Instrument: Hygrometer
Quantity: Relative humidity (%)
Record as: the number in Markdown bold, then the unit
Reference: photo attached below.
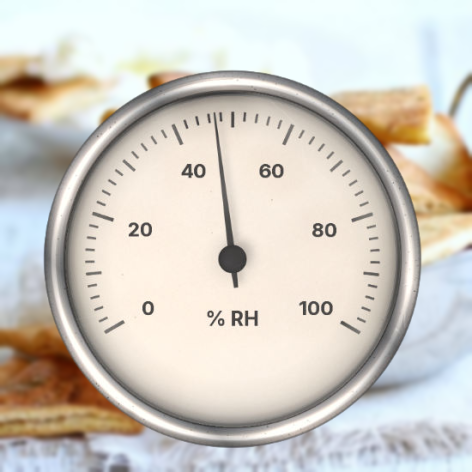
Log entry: **47** %
